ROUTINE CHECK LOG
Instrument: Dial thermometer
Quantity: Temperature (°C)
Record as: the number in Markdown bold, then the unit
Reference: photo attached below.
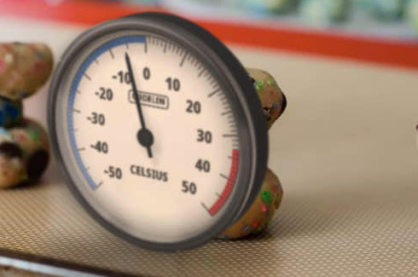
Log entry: **-5** °C
